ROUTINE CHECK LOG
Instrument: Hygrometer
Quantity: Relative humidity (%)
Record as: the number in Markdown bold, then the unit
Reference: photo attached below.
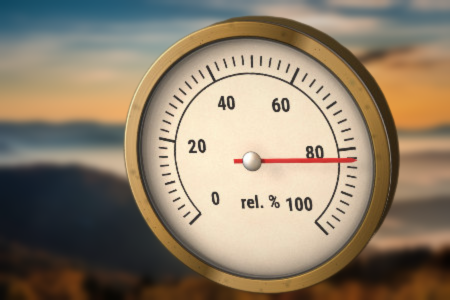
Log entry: **82** %
